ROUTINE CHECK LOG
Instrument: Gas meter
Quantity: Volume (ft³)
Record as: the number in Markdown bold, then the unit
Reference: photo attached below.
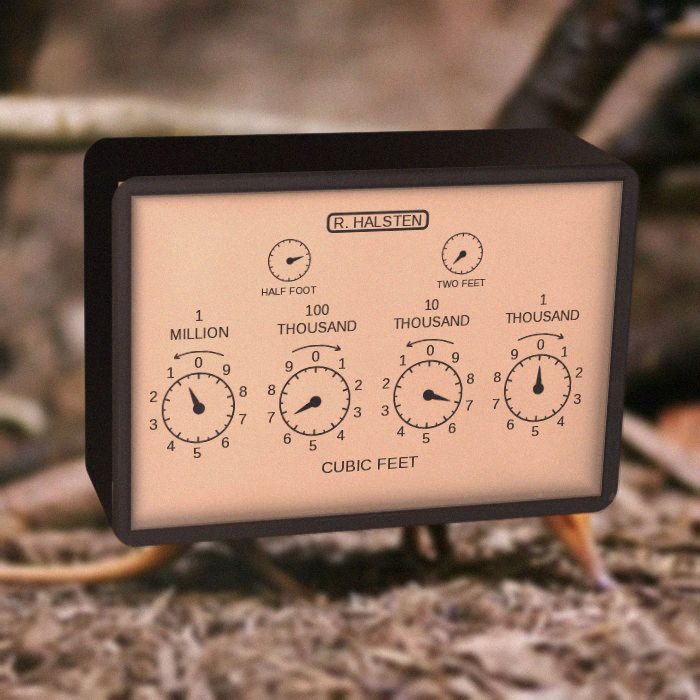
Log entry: **67000** ft³
